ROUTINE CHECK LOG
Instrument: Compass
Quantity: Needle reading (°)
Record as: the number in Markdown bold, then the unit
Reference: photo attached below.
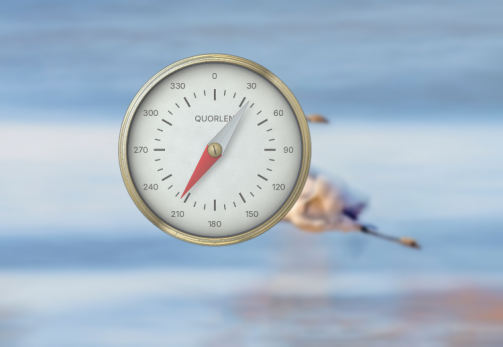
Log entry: **215** °
